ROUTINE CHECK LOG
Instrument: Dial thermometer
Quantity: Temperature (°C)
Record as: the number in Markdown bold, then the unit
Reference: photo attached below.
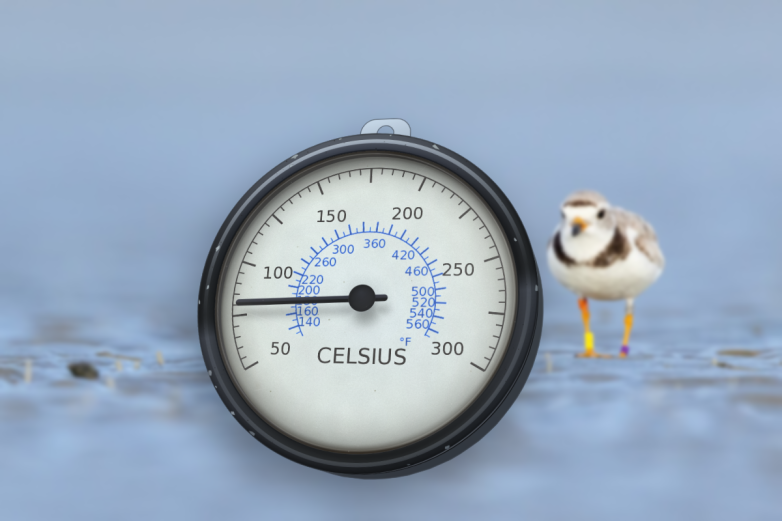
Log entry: **80** °C
